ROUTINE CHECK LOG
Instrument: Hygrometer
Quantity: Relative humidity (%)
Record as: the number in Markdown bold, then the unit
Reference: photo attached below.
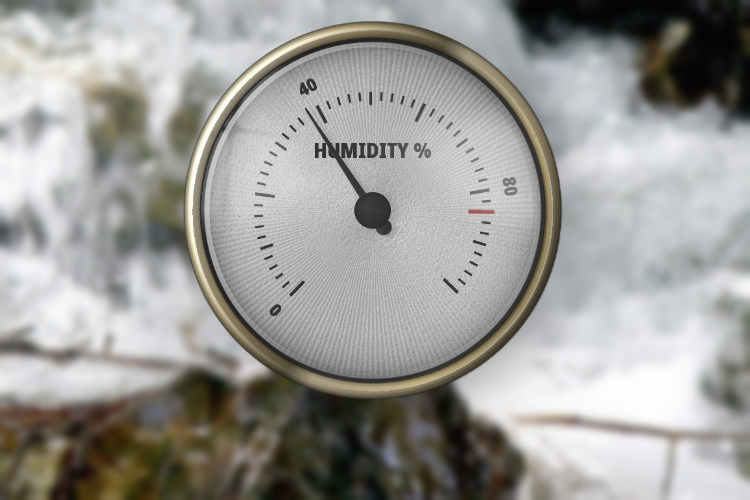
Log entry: **38** %
